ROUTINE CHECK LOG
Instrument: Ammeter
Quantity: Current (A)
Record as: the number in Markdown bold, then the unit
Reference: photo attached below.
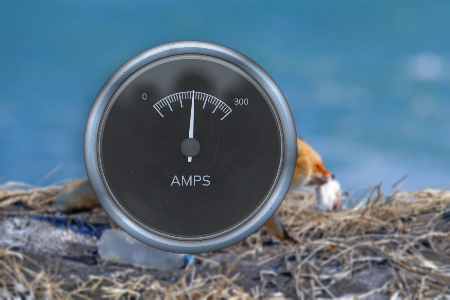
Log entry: **150** A
